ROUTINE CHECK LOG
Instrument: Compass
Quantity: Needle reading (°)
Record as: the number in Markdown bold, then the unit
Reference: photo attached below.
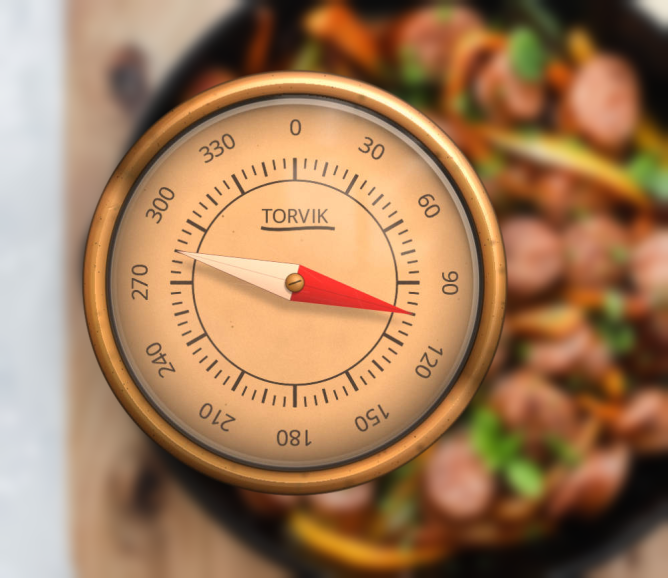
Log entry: **105** °
